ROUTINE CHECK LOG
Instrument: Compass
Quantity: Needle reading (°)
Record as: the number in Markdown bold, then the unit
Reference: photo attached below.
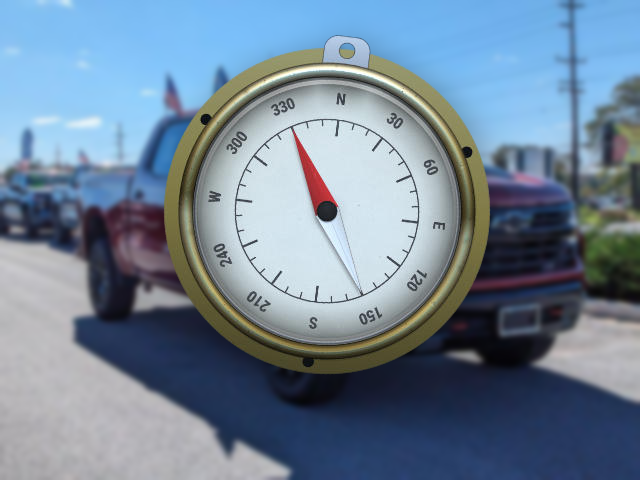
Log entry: **330** °
